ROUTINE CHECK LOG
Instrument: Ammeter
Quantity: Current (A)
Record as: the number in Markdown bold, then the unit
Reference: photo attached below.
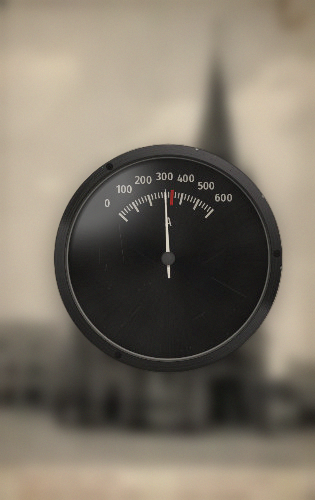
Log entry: **300** A
